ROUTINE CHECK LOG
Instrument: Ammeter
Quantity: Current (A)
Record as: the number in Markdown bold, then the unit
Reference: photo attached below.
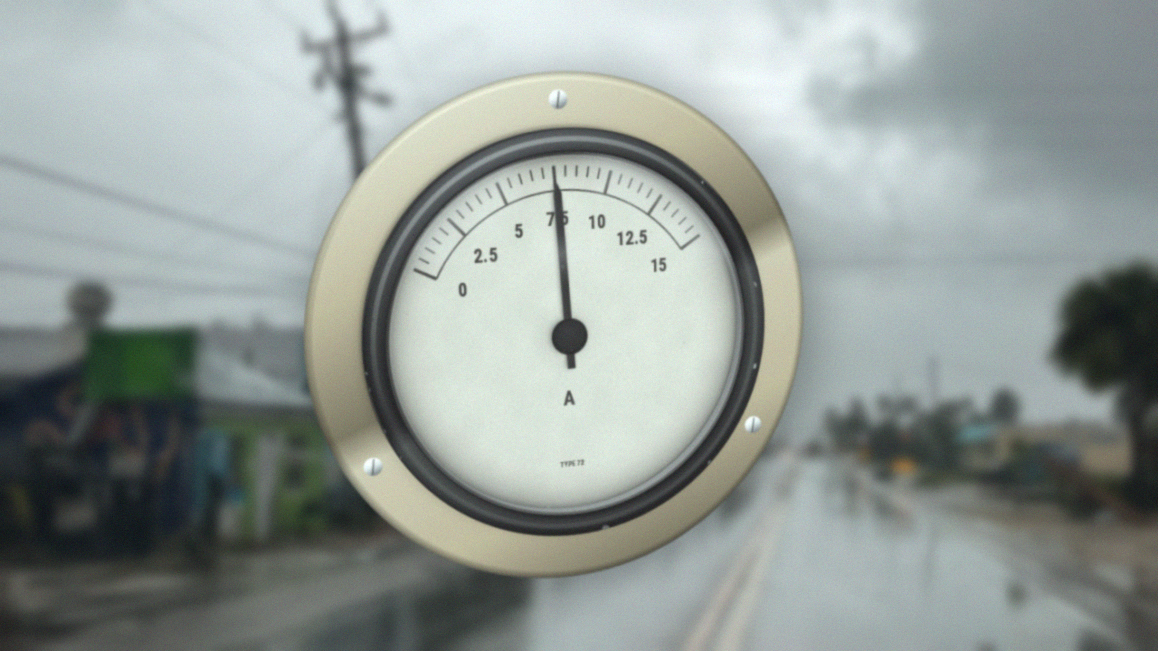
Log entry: **7.5** A
